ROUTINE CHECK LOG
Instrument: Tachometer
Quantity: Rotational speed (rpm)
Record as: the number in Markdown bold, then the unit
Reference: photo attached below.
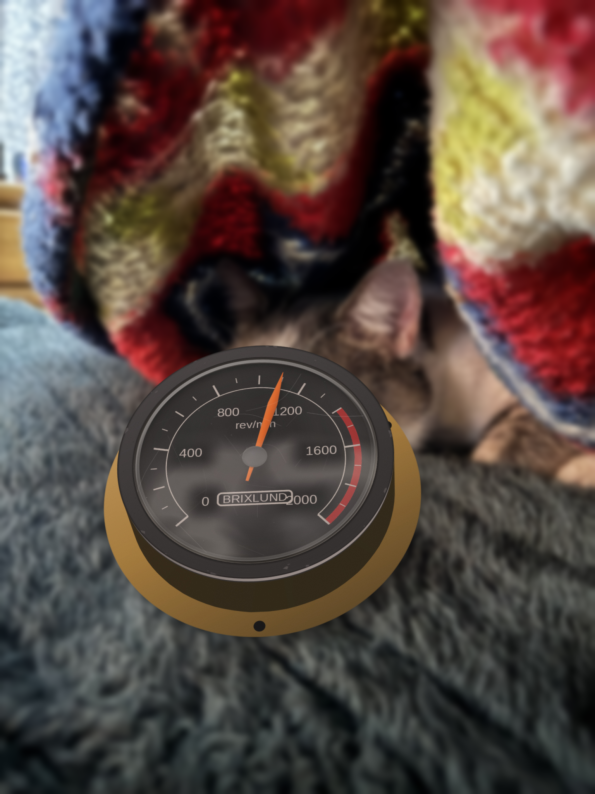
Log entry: **1100** rpm
